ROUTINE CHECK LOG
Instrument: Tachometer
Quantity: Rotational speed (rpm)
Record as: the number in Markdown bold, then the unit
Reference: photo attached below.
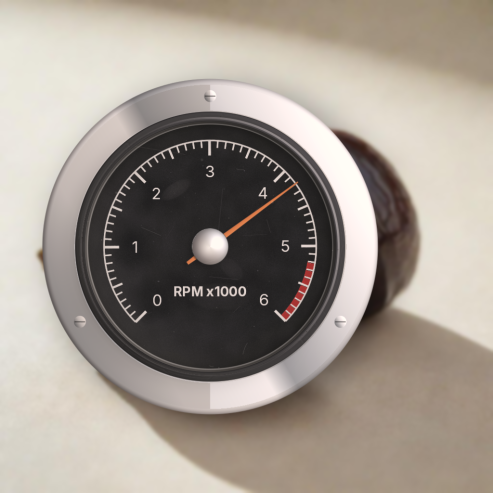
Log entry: **4200** rpm
